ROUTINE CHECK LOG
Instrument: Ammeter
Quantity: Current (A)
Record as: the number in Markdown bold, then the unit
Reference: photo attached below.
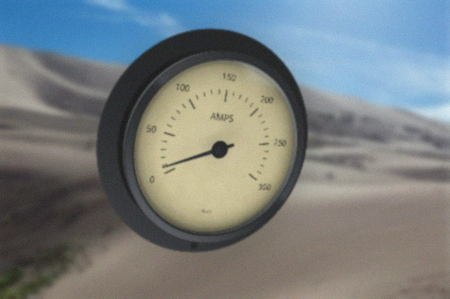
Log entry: **10** A
